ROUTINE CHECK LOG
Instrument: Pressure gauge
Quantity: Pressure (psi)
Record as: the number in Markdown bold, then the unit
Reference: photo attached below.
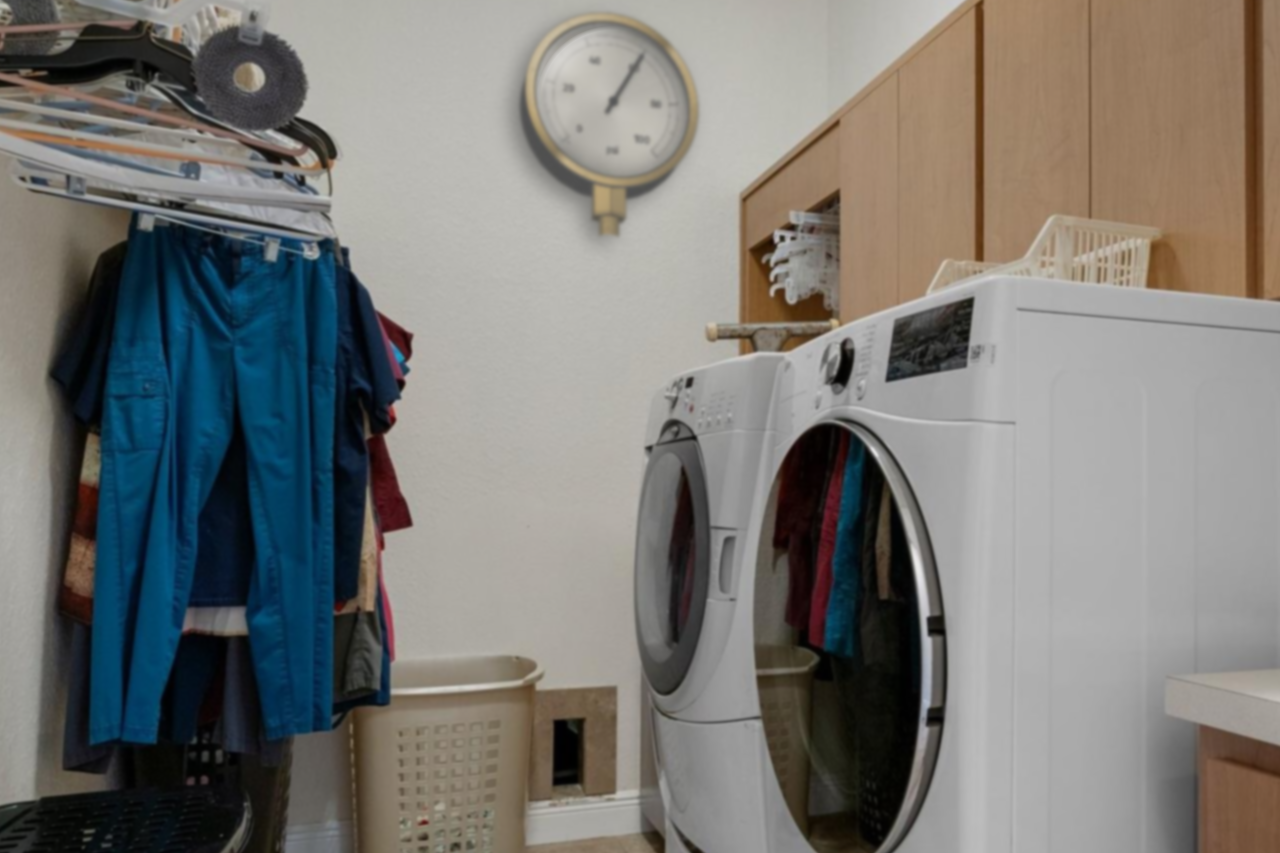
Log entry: **60** psi
